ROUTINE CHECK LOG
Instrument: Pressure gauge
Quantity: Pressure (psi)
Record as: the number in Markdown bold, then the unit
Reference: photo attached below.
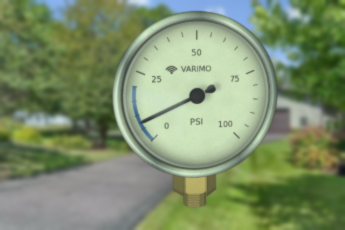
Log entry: **7.5** psi
